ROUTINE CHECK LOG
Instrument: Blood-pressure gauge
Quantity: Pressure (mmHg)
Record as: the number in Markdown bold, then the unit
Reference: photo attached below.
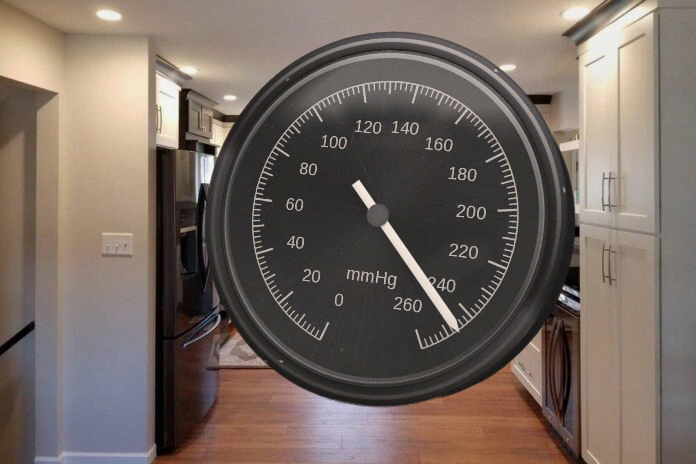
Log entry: **246** mmHg
